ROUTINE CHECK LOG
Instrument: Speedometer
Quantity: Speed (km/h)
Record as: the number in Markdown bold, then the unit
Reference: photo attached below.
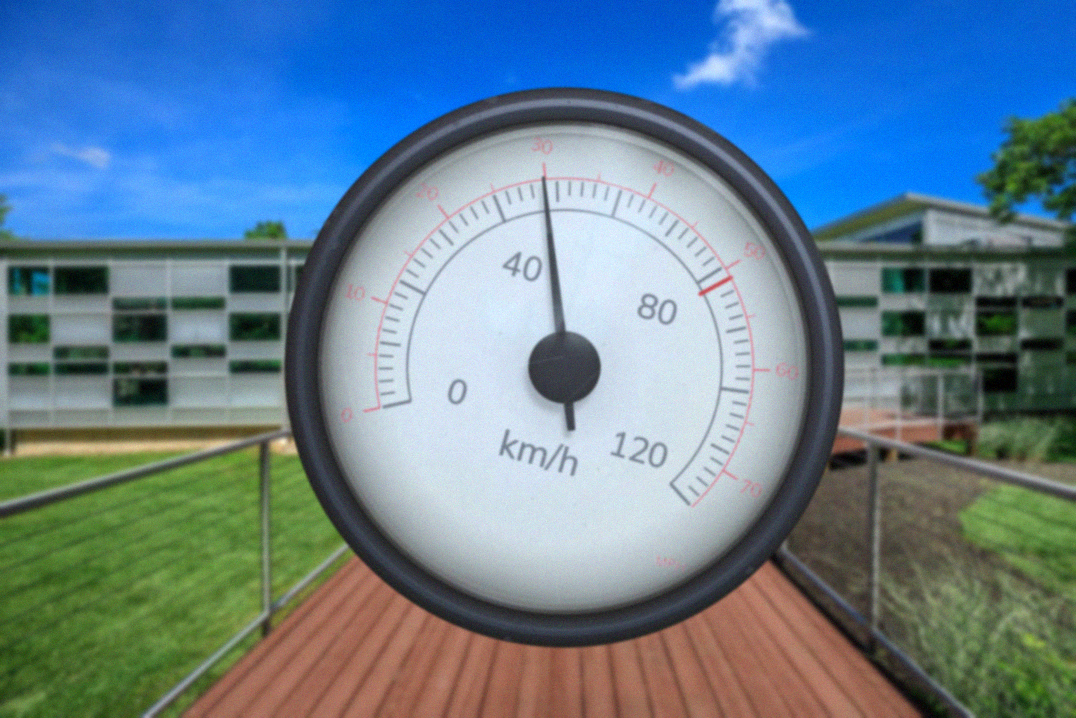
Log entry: **48** km/h
